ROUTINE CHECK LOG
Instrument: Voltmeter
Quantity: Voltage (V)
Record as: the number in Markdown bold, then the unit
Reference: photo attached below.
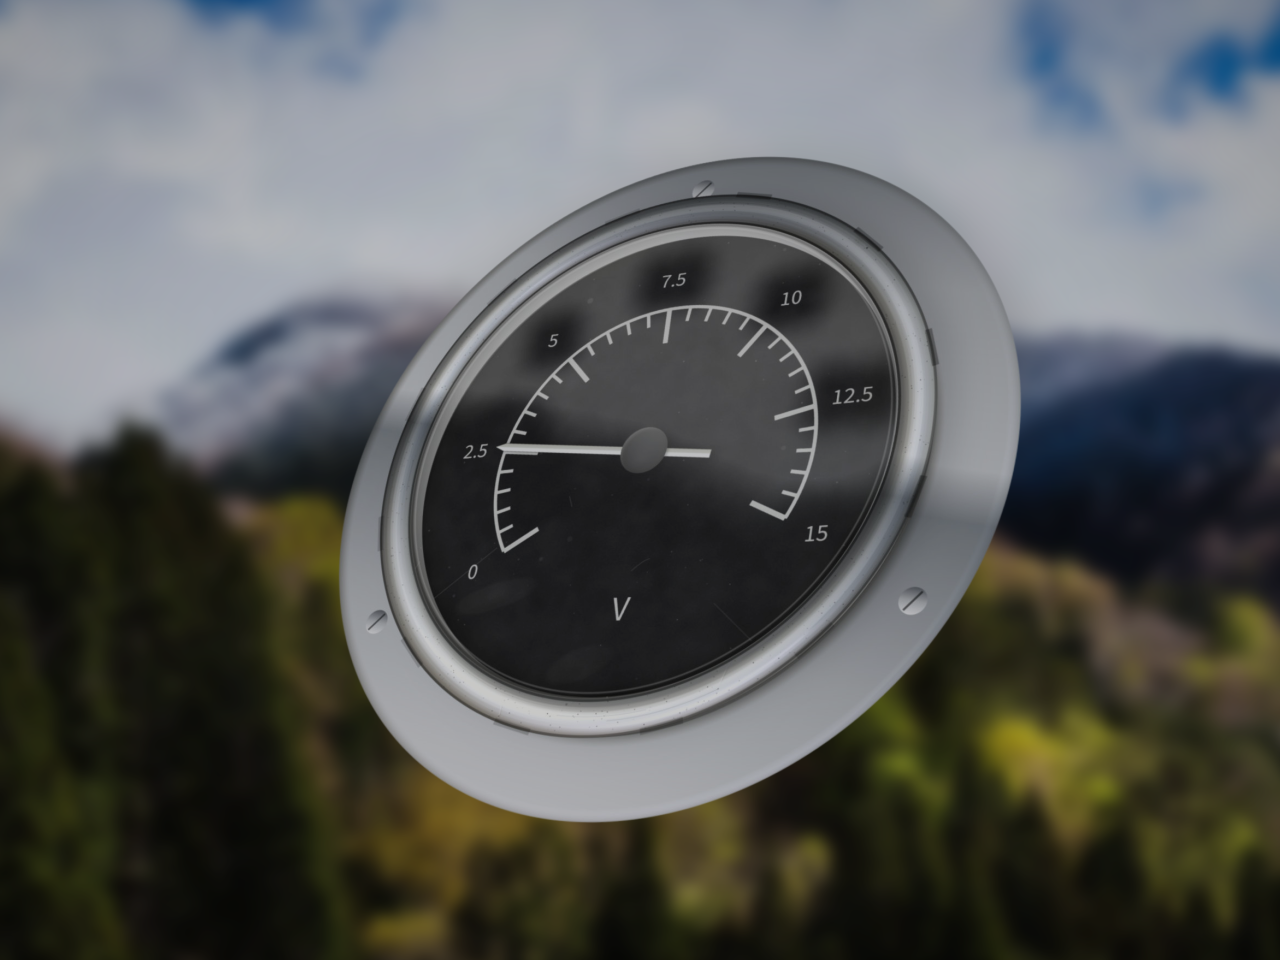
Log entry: **2.5** V
